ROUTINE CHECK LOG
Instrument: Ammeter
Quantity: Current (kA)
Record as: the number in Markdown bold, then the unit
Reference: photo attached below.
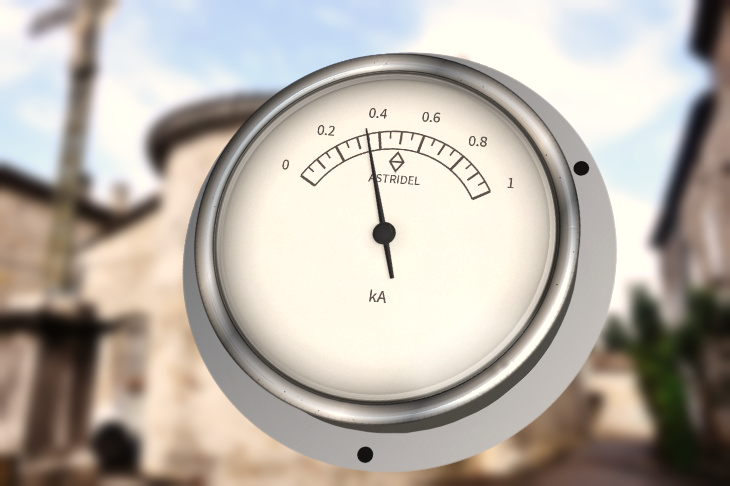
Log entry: **0.35** kA
